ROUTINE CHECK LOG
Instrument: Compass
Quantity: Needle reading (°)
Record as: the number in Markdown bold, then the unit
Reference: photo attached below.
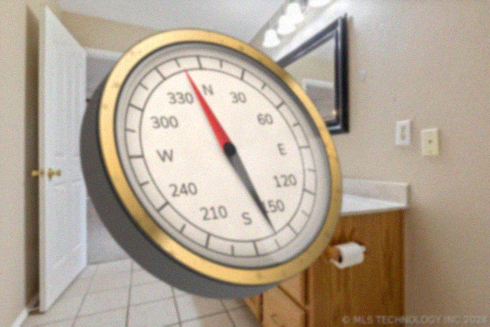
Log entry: **345** °
